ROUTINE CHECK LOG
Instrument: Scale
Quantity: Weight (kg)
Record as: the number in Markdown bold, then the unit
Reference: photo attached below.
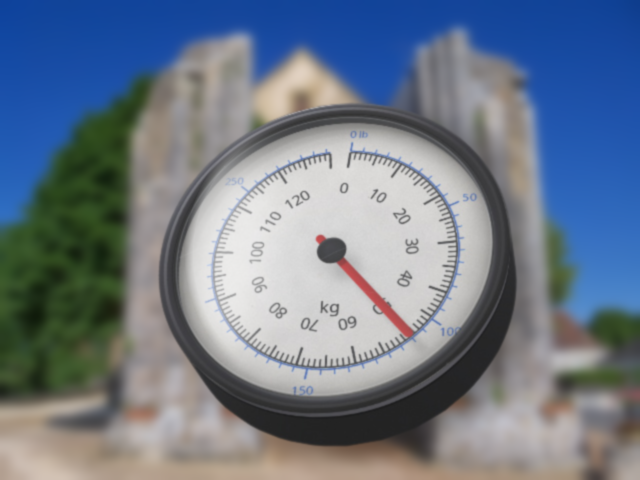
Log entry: **50** kg
